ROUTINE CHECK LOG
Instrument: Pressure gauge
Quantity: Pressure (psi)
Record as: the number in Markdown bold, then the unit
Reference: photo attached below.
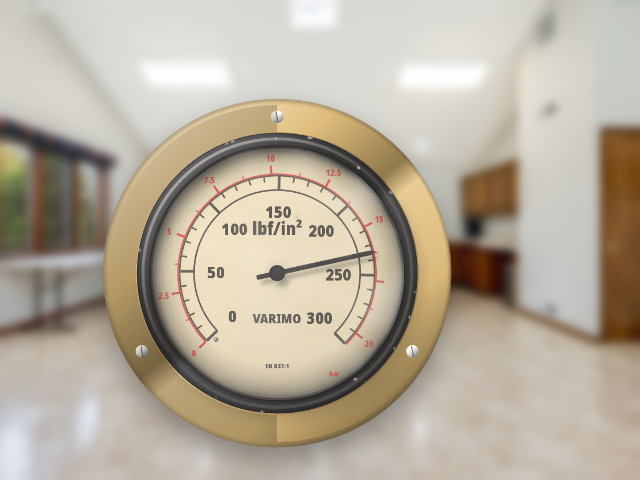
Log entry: **235** psi
